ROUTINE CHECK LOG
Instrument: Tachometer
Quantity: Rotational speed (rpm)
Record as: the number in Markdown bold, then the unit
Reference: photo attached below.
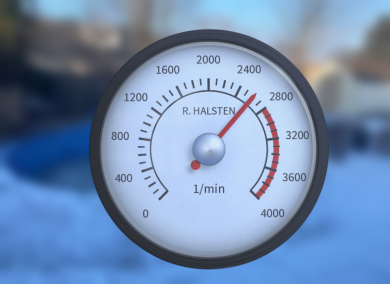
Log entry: **2600** rpm
